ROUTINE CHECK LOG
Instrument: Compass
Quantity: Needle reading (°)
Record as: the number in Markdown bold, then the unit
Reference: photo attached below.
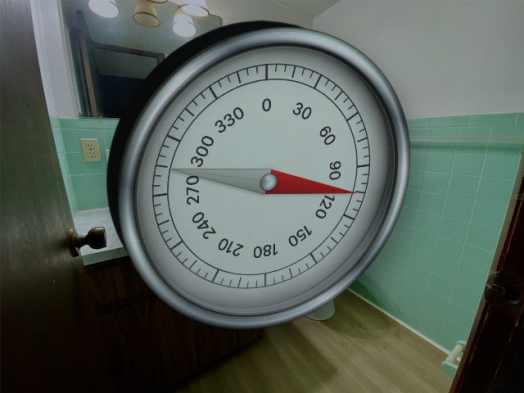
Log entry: **105** °
